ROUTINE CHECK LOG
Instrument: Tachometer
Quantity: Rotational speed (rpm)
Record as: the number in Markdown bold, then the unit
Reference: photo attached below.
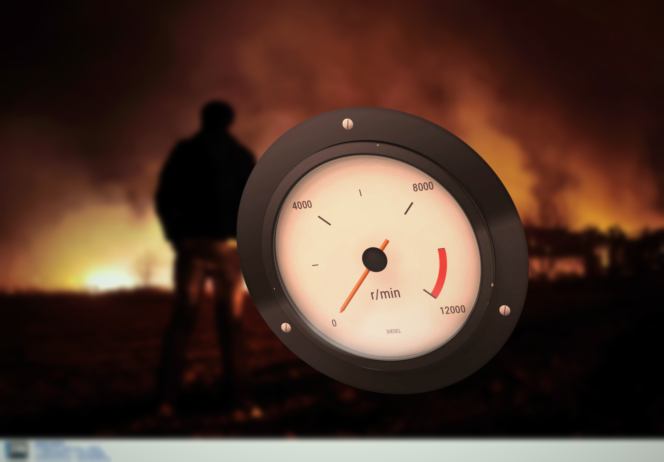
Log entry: **0** rpm
